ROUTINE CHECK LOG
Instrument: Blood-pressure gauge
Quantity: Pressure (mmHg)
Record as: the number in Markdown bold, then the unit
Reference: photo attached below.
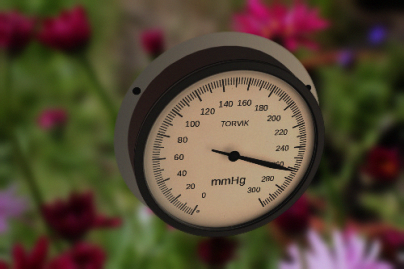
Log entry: **260** mmHg
